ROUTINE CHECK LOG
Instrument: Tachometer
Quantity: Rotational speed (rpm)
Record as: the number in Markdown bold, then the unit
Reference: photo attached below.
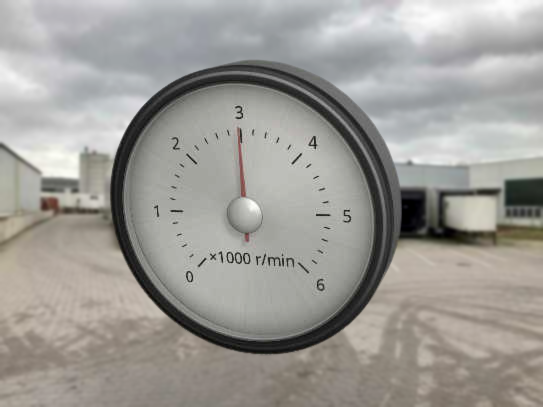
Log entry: **3000** rpm
